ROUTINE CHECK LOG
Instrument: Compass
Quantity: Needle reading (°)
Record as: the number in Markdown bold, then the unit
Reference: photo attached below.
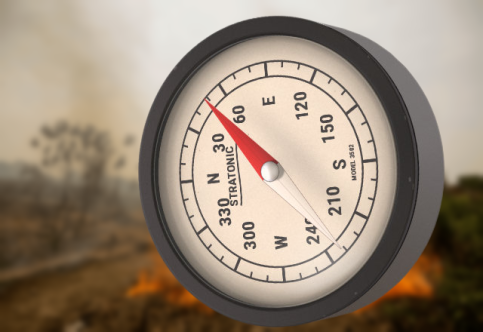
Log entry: **50** °
